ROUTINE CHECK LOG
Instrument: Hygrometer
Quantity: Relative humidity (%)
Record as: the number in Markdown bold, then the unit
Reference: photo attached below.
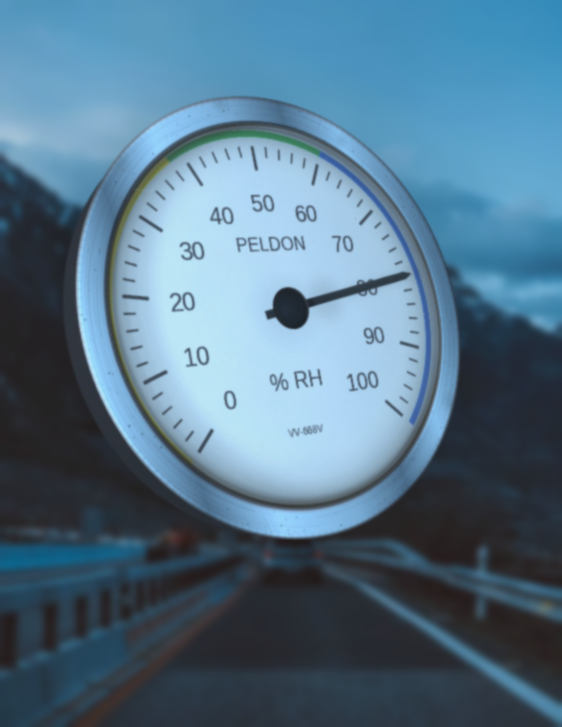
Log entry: **80** %
